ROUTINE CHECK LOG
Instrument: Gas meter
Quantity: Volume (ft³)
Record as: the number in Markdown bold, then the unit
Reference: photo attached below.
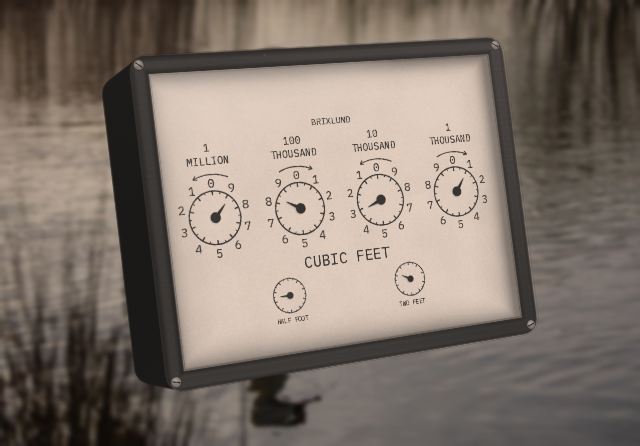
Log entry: **883100** ft³
